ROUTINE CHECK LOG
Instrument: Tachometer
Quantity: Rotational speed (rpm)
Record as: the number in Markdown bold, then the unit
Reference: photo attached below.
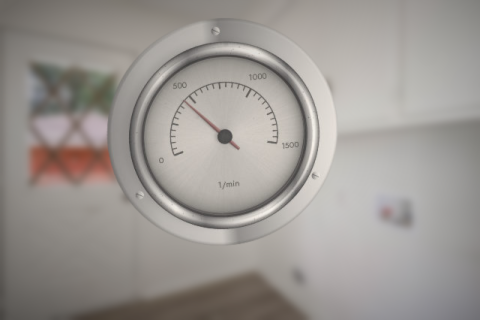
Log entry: **450** rpm
